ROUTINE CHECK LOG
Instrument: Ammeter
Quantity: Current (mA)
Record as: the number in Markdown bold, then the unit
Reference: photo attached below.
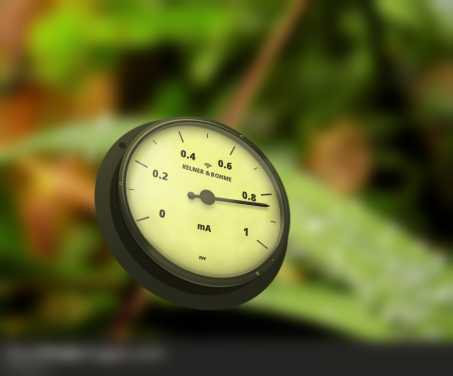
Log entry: **0.85** mA
